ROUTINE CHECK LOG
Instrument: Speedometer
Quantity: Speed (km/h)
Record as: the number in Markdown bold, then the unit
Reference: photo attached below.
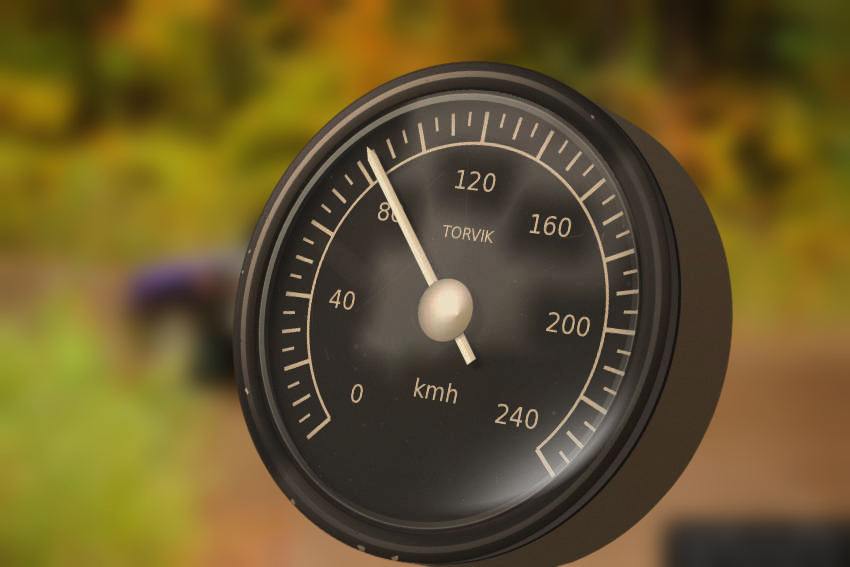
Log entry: **85** km/h
